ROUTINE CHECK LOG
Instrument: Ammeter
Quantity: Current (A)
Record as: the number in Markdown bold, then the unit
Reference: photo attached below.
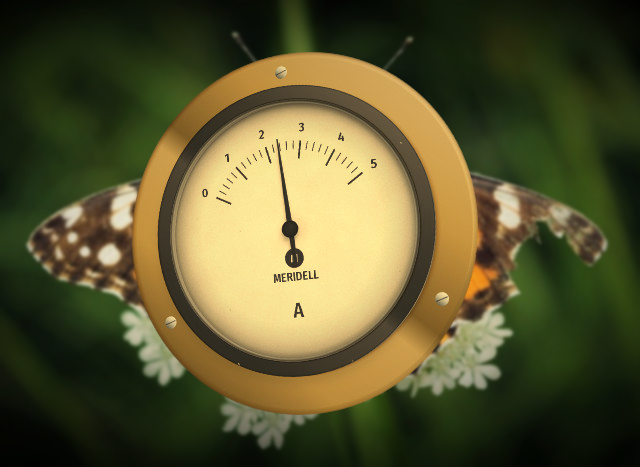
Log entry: **2.4** A
